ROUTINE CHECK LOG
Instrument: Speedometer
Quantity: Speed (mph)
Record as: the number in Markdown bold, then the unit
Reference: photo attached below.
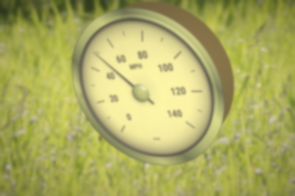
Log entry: **50** mph
